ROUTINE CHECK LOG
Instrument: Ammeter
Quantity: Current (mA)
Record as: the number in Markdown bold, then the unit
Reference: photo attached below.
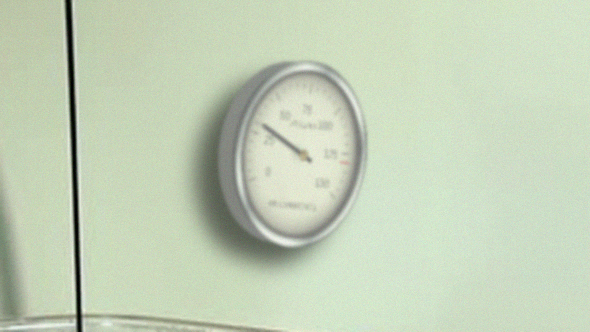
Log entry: **30** mA
